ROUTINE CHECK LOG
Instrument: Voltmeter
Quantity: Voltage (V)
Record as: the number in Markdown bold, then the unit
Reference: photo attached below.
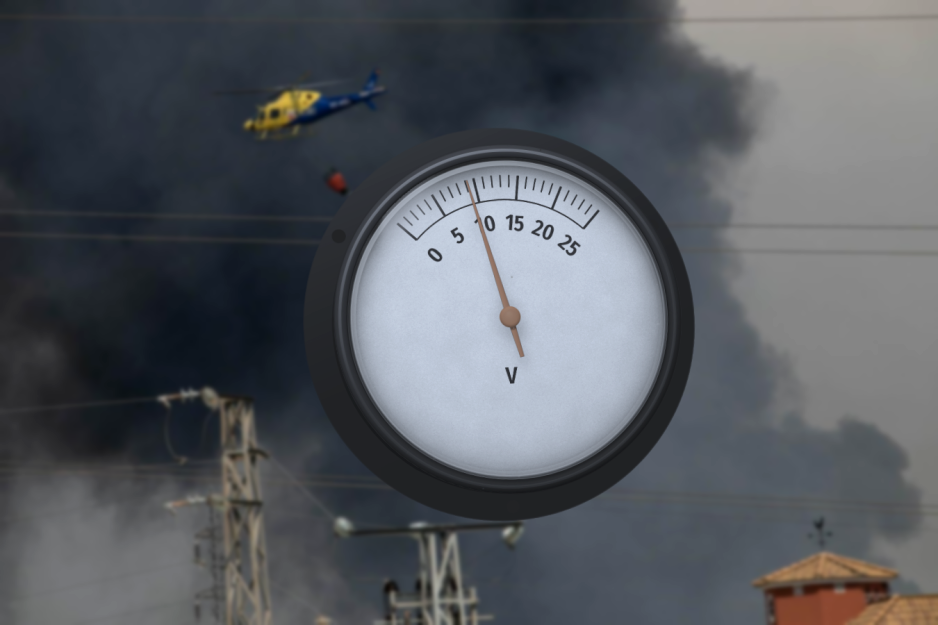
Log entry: **9** V
